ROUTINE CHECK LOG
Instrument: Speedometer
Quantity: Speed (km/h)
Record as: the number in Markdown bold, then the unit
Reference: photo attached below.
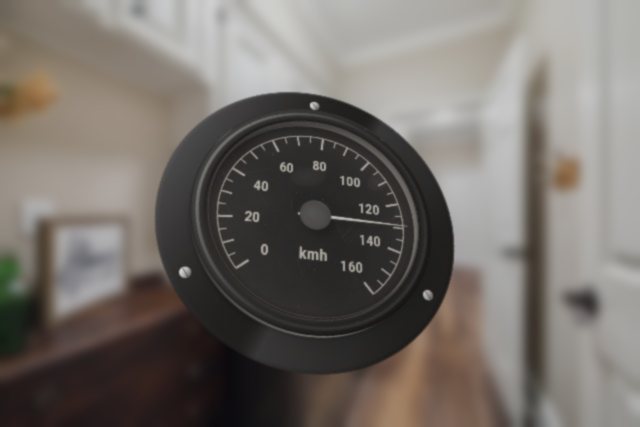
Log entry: **130** km/h
